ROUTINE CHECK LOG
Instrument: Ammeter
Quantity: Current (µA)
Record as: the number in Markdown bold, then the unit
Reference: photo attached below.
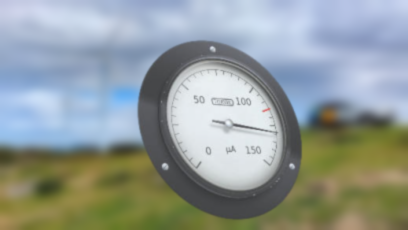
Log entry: **130** µA
